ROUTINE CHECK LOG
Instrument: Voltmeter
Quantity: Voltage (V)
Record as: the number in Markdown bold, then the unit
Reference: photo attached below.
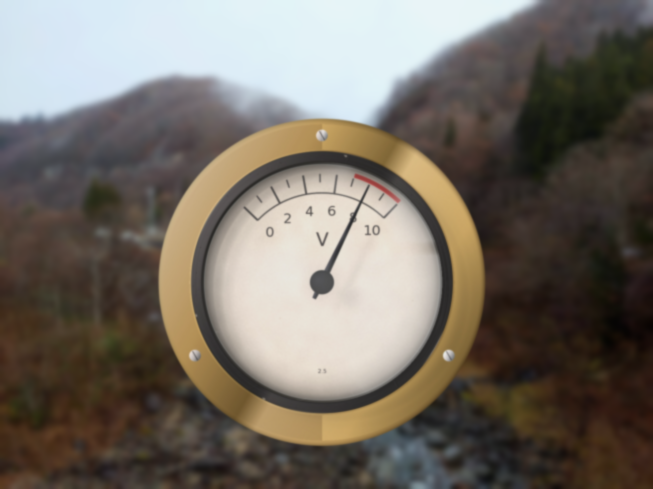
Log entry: **8** V
